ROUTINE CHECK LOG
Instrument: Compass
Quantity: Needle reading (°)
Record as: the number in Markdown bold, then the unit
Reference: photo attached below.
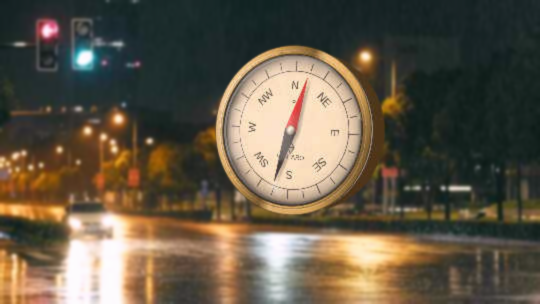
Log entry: **15** °
